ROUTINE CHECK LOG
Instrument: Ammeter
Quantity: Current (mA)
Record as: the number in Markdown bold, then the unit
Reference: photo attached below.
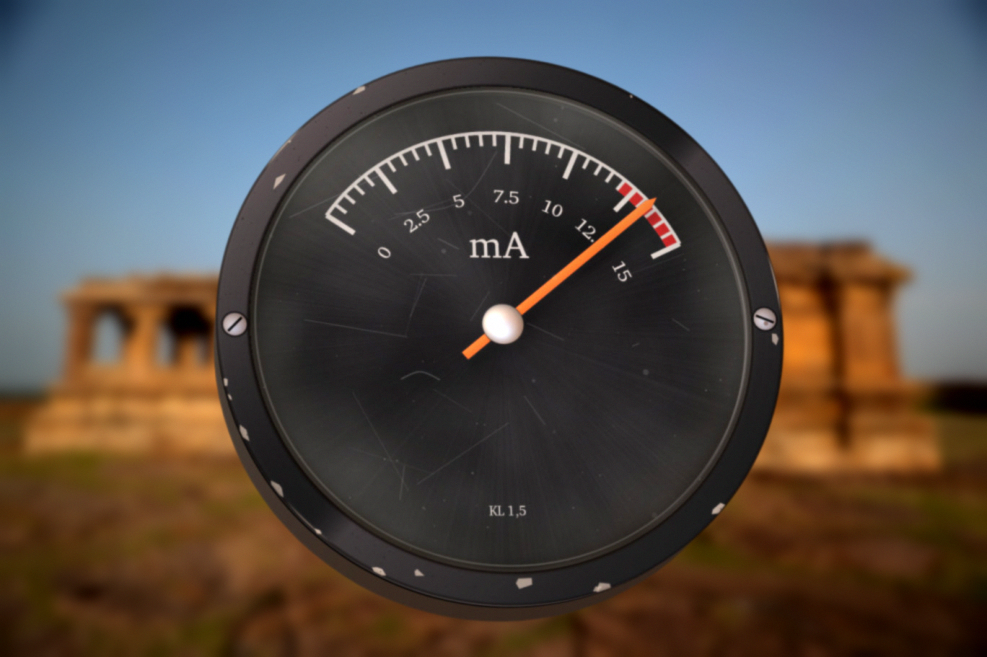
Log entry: **13.25** mA
